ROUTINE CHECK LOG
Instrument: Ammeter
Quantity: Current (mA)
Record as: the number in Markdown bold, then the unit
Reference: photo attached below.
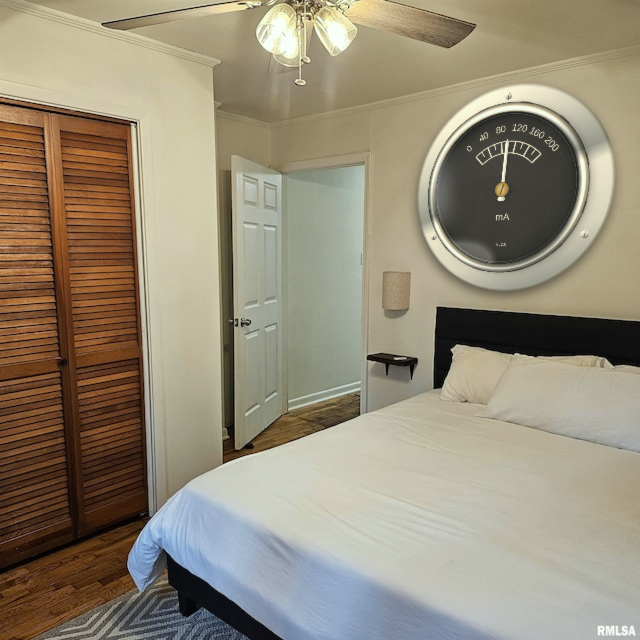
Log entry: **100** mA
